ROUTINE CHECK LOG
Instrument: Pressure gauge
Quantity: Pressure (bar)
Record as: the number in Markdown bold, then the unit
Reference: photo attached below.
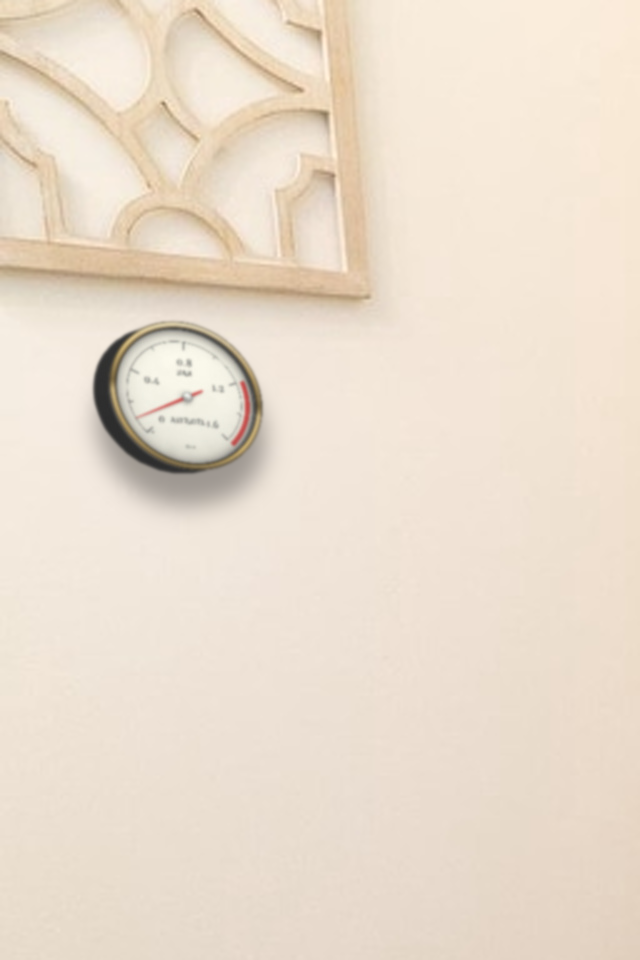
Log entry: **0.1** bar
